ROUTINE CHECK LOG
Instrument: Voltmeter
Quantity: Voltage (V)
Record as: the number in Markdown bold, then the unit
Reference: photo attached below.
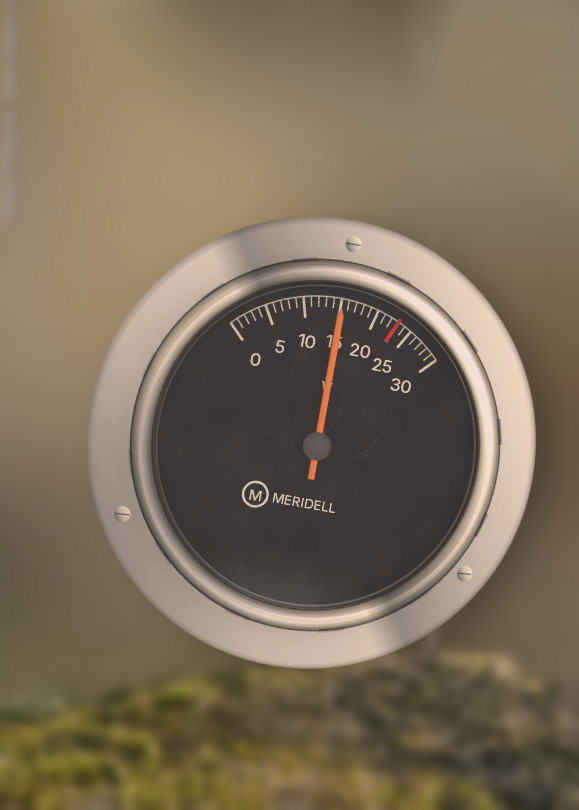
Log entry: **15** V
